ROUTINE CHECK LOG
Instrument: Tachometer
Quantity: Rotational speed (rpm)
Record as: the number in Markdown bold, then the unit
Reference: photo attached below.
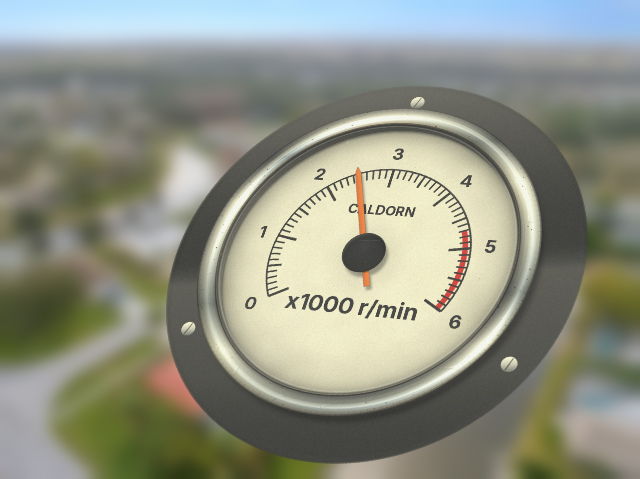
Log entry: **2500** rpm
